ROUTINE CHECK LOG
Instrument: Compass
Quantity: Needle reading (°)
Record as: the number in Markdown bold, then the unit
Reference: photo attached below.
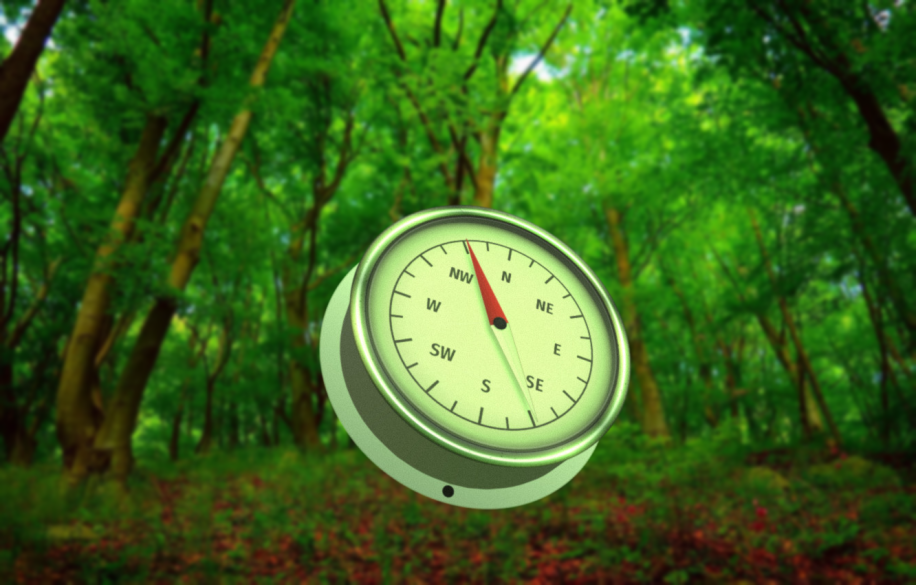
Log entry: **330** °
